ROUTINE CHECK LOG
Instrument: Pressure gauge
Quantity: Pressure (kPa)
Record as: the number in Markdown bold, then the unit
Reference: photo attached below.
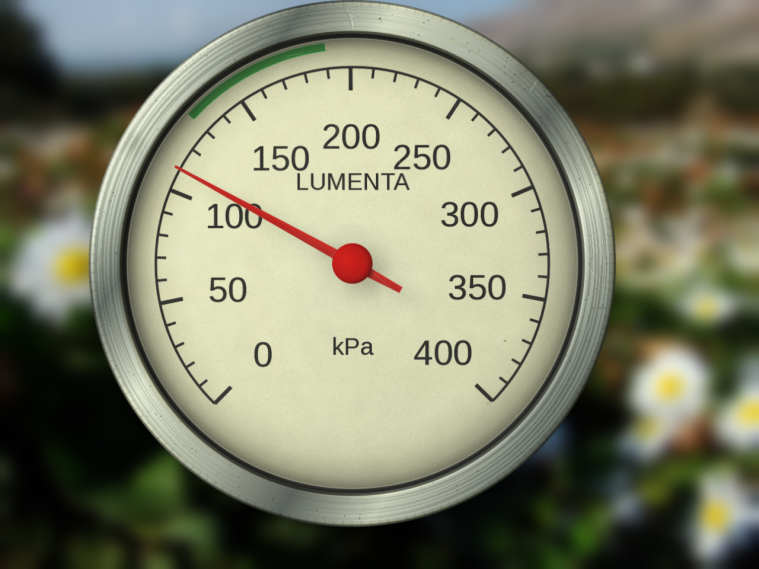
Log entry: **110** kPa
